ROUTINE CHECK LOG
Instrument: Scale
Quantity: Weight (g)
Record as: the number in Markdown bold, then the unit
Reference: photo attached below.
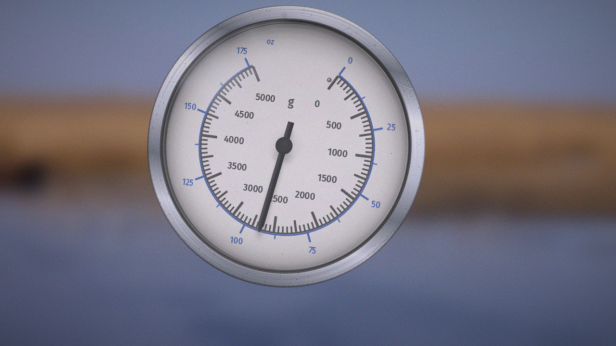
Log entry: **2650** g
